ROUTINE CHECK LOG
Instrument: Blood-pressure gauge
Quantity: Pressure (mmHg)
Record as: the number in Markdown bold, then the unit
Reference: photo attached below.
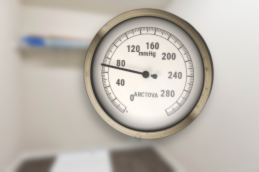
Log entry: **70** mmHg
